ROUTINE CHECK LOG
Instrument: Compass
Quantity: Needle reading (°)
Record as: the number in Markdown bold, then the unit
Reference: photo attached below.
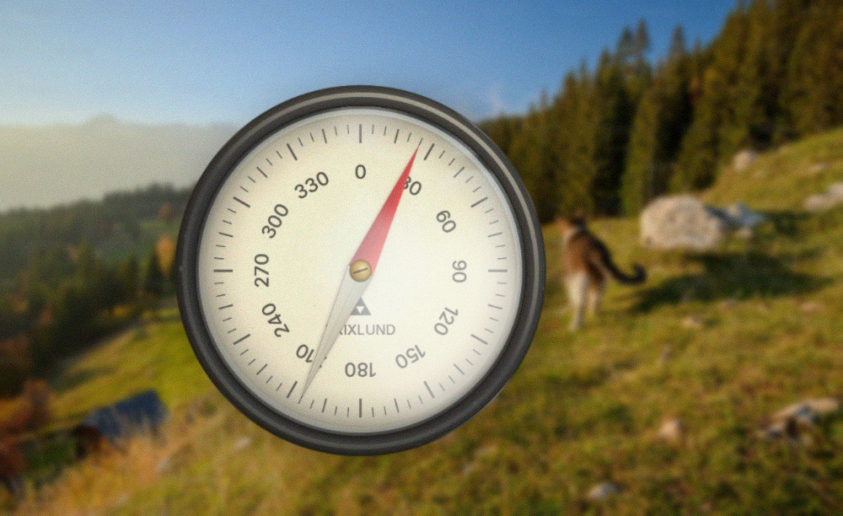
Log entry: **25** °
